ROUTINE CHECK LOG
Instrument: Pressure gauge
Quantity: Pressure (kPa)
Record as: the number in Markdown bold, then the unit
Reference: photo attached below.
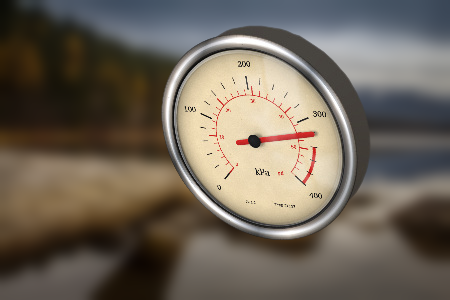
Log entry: **320** kPa
